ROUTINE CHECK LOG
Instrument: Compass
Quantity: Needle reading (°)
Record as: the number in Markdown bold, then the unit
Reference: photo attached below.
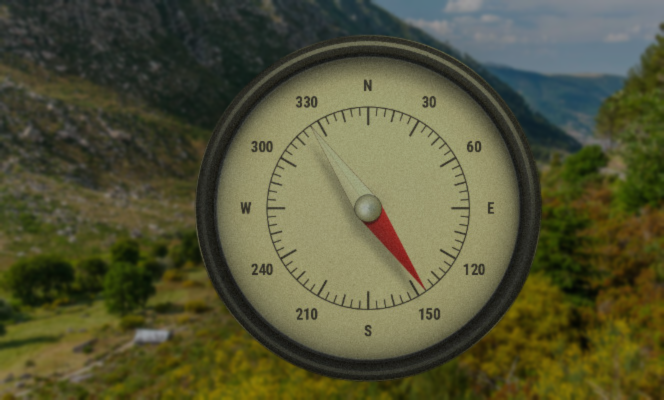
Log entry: **145** °
